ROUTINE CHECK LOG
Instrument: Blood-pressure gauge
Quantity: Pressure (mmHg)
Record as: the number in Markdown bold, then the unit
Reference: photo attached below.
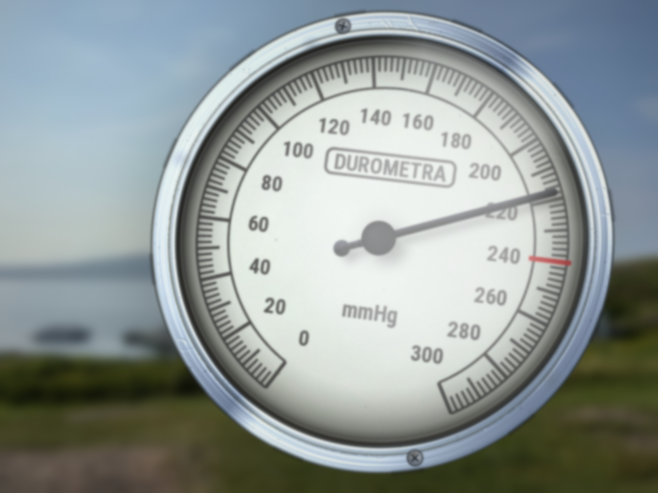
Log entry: **218** mmHg
